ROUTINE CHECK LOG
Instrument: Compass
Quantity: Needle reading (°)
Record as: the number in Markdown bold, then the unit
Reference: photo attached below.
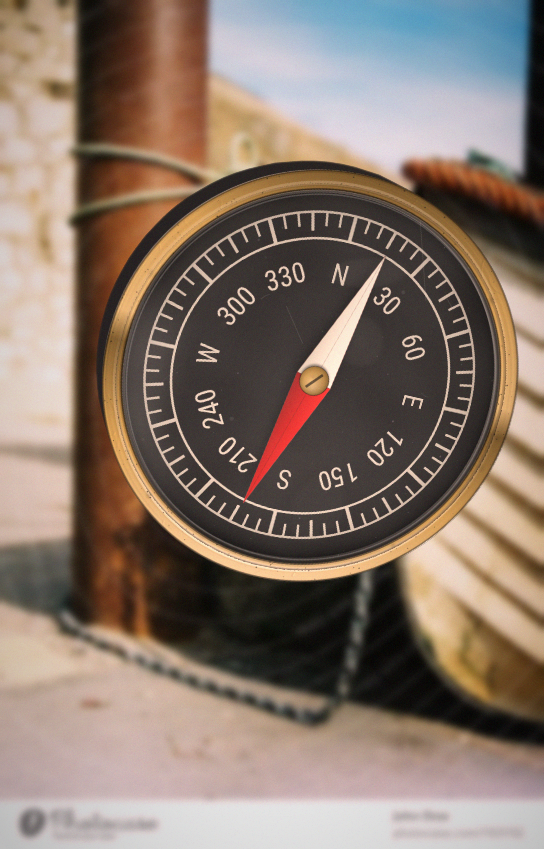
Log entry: **195** °
